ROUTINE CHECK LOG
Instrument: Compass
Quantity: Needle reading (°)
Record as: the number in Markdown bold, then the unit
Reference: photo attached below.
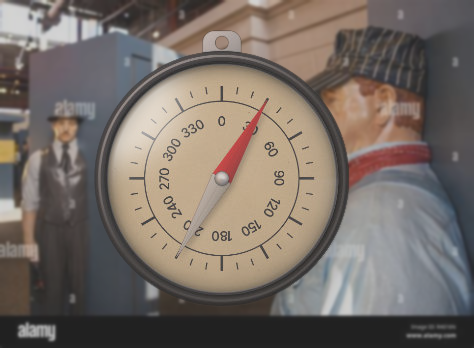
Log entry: **30** °
